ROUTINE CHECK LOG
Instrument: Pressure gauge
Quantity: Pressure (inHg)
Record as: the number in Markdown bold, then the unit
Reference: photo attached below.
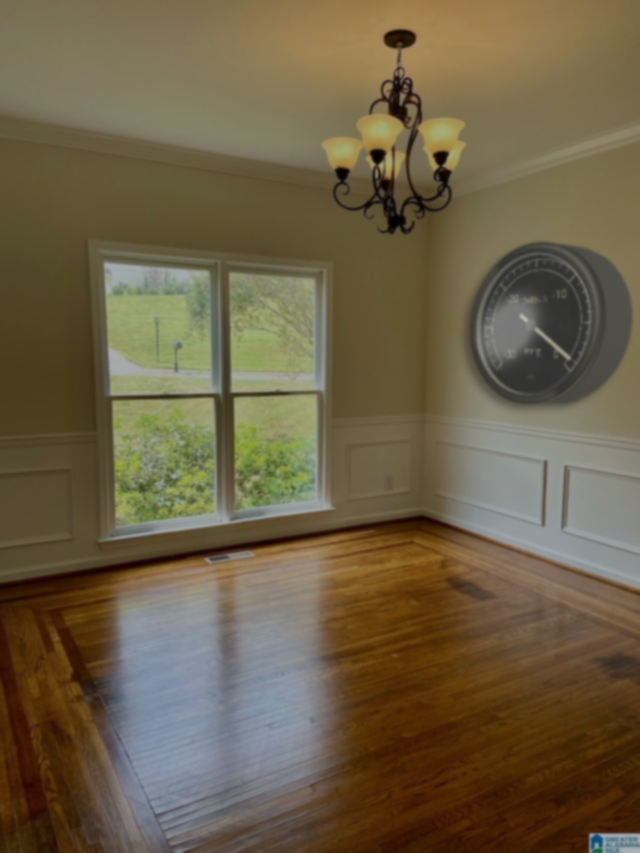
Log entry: **-1** inHg
